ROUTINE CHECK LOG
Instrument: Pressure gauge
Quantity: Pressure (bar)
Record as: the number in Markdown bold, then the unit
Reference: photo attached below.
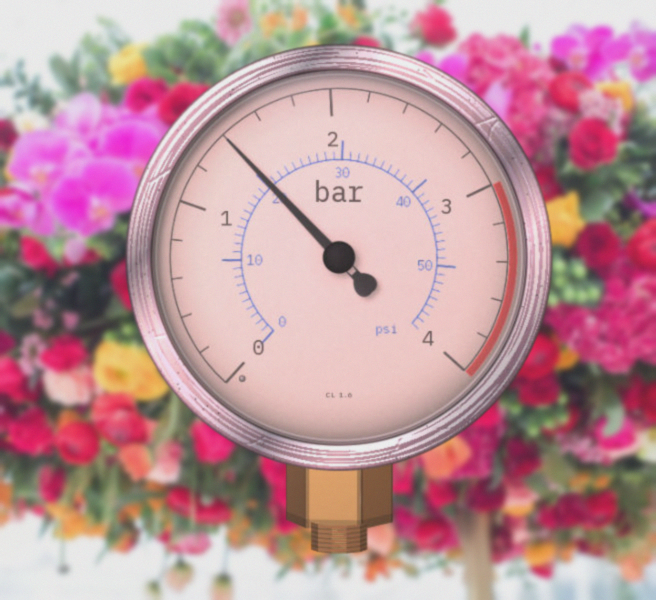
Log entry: **1.4** bar
